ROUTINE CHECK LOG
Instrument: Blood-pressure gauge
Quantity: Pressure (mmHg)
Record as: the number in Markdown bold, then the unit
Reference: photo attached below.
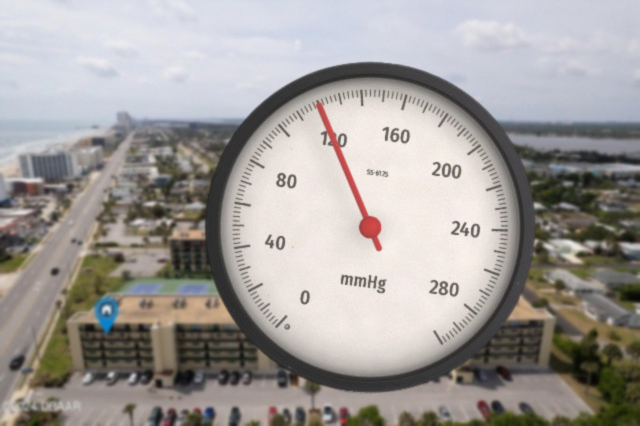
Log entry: **120** mmHg
